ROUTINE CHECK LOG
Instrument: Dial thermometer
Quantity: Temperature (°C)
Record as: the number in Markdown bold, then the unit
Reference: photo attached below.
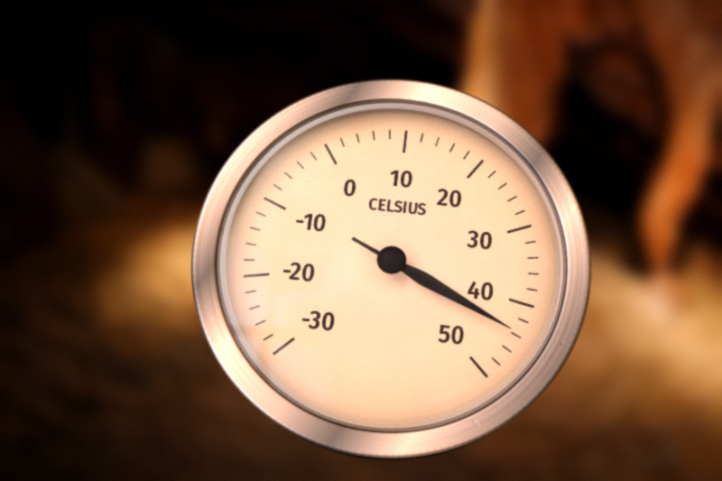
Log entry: **44** °C
